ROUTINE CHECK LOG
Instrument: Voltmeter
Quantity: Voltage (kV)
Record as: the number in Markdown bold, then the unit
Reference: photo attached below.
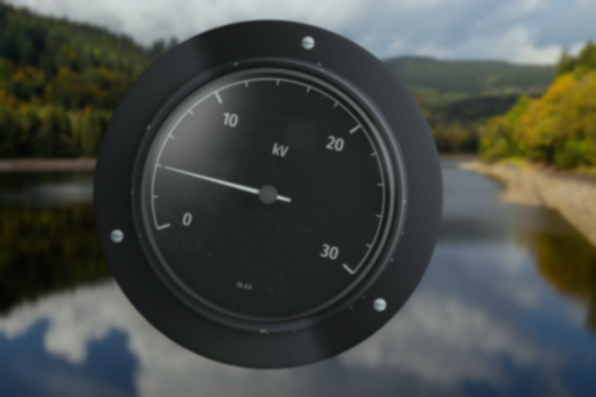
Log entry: **4** kV
